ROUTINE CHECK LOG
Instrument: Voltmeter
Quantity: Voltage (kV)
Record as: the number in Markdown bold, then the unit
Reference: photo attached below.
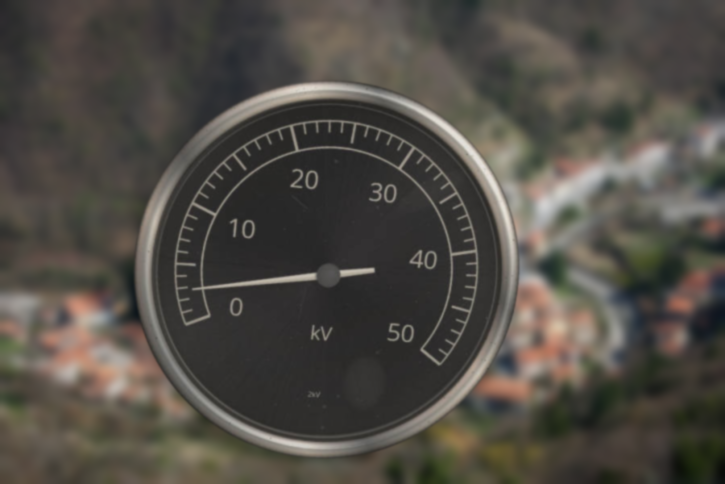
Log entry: **3** kV
